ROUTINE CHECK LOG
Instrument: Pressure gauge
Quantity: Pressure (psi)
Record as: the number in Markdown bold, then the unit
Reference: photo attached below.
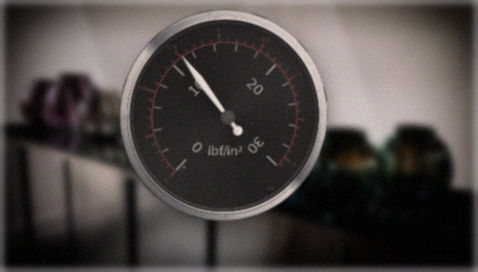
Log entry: **11** psi
